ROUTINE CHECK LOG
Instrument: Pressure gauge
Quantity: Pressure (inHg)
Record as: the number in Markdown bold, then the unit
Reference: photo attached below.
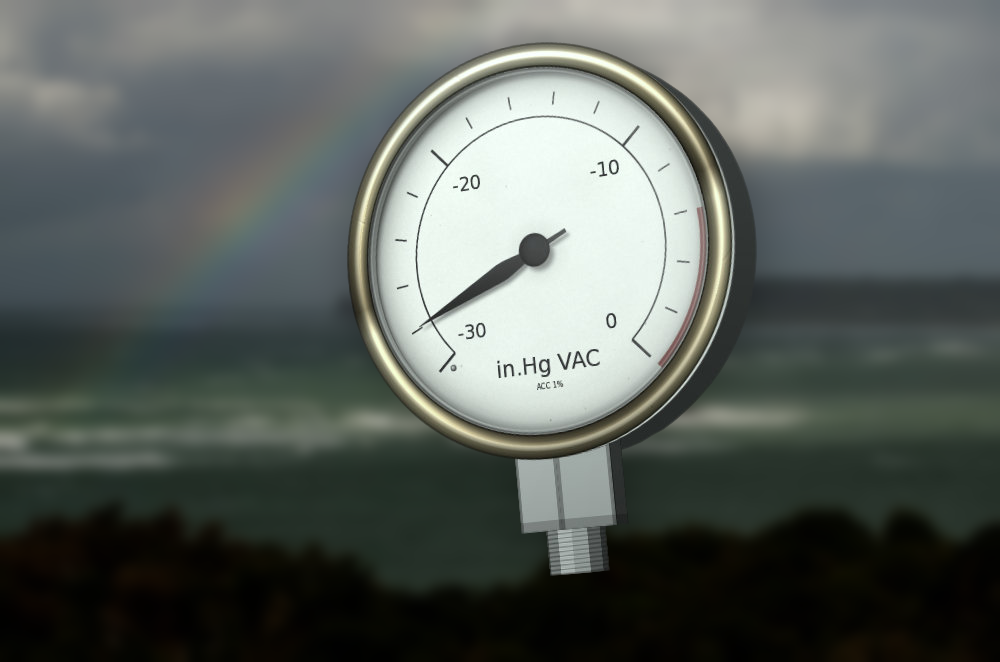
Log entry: **-28** inHg
